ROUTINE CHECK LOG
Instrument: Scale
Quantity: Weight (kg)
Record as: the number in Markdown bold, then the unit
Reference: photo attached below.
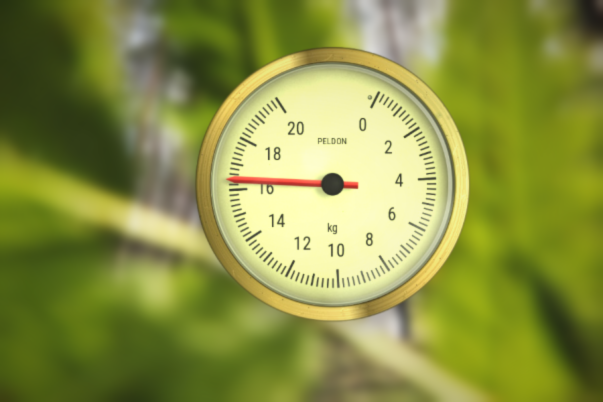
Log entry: **16.4** kg
